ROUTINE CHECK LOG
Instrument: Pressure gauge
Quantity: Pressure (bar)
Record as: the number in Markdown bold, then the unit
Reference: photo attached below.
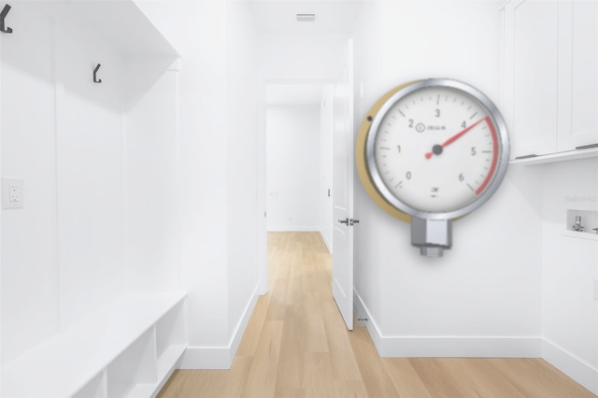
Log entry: **4.2** bar
